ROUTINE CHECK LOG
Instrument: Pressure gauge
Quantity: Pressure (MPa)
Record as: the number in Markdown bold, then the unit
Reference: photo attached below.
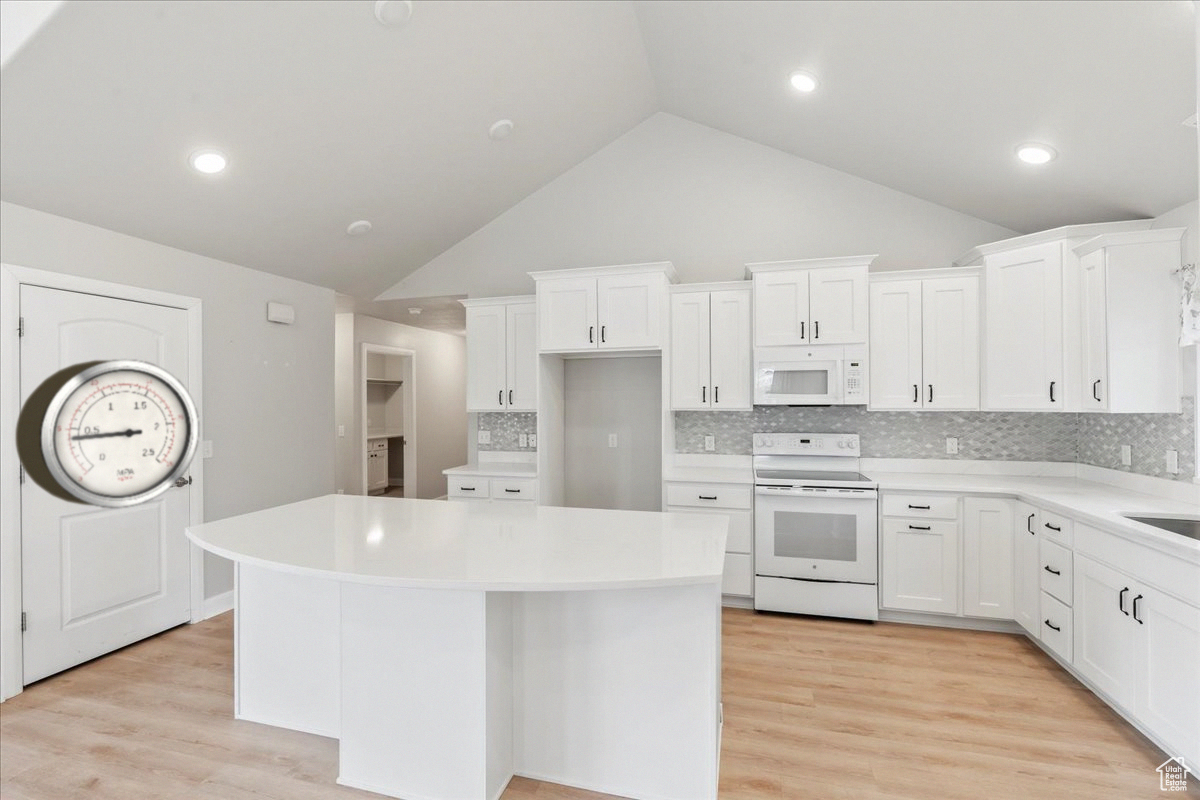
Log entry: **0.4** MPa
